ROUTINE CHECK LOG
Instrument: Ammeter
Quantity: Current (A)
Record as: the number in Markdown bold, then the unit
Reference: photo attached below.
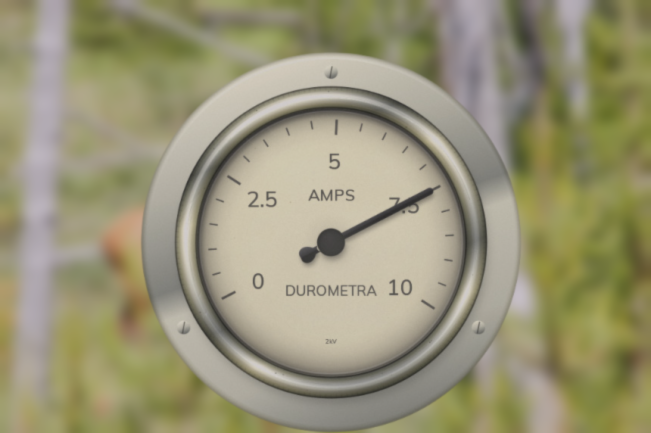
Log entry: **7.5** A
